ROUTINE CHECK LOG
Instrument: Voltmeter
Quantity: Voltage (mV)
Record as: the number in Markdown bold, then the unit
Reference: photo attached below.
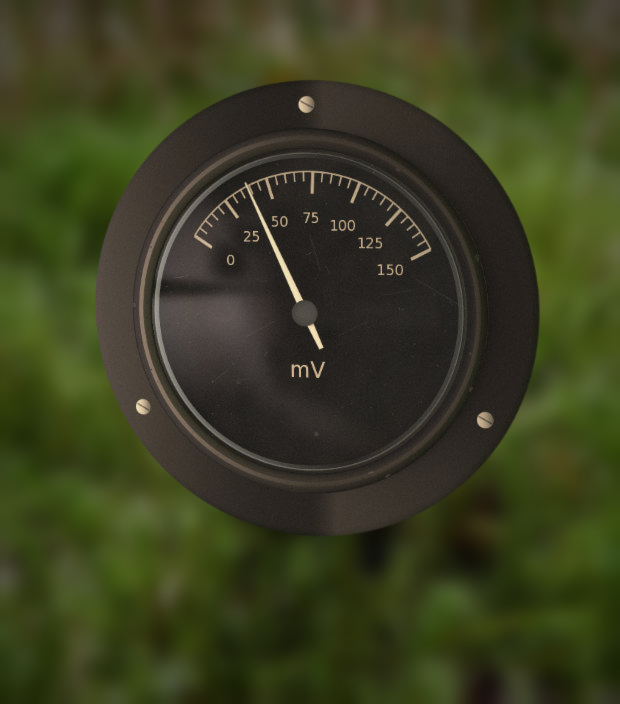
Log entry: **40** mV
